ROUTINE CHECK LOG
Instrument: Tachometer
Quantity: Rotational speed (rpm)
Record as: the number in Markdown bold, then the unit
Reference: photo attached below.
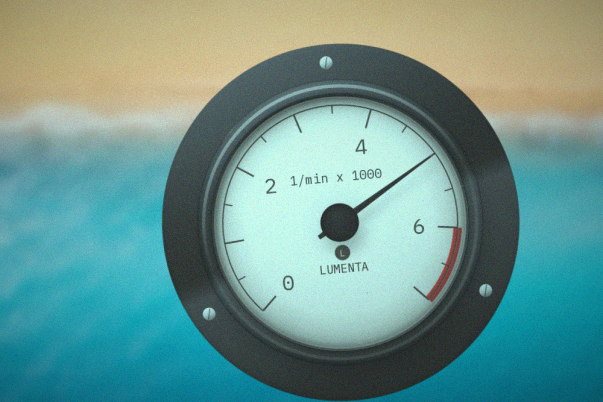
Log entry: **5000** rpm
